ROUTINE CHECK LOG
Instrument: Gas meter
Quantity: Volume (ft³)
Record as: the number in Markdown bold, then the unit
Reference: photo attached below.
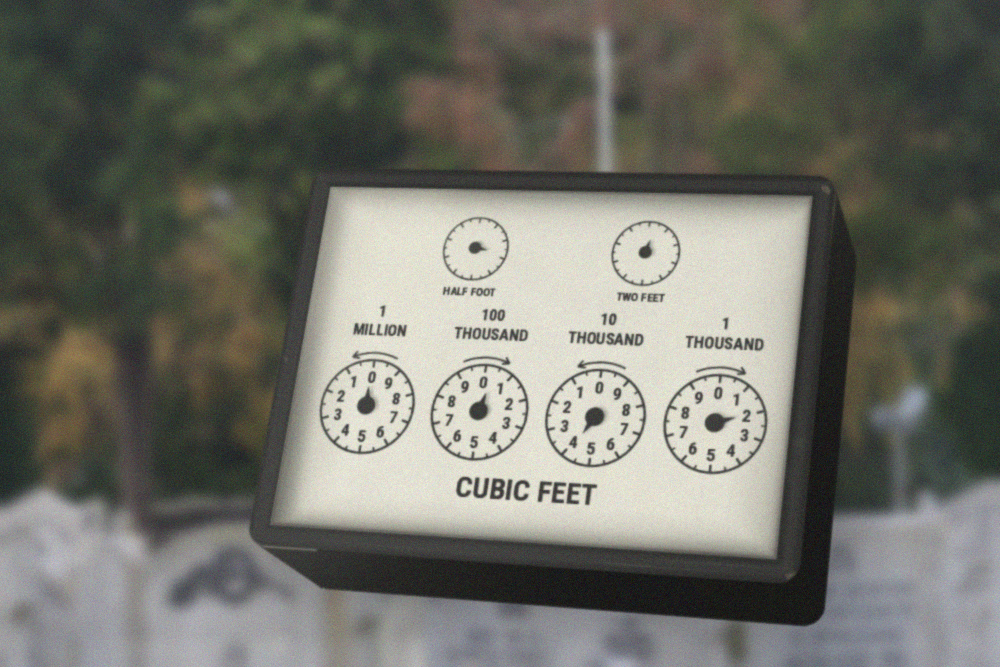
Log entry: **4200** ft³
